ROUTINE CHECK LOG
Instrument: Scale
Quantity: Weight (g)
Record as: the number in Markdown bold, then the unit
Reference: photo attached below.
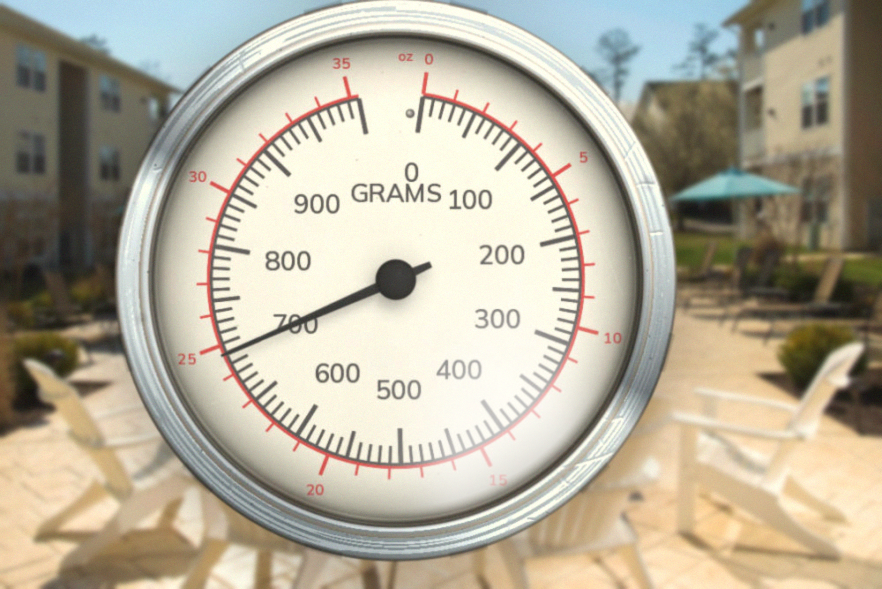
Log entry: **700** g
